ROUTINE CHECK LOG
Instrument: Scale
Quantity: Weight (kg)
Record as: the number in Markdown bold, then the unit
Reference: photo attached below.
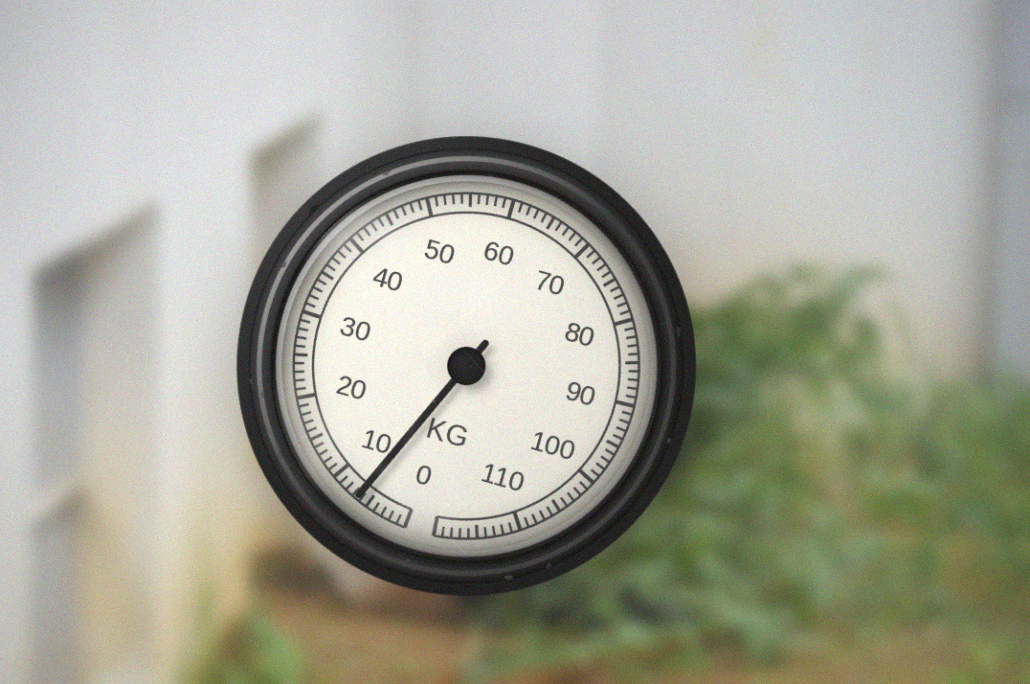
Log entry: **6.5** kg
